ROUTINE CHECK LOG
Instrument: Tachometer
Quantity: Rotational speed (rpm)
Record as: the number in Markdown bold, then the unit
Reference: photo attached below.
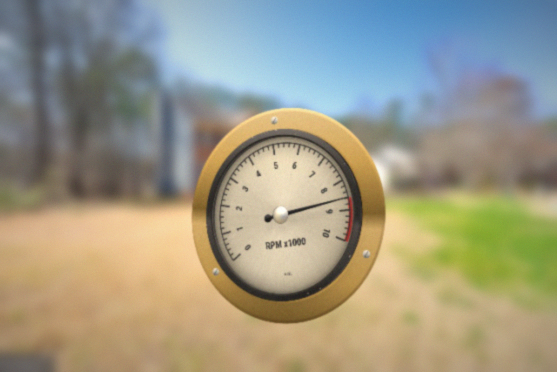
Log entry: **8600** rpm
